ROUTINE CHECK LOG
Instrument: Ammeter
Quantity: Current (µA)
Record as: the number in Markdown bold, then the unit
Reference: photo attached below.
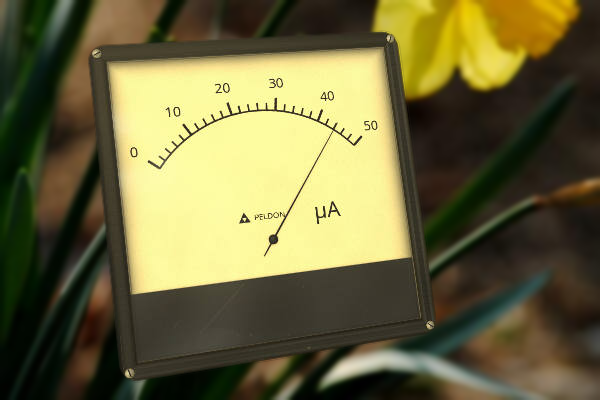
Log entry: **44** µA
